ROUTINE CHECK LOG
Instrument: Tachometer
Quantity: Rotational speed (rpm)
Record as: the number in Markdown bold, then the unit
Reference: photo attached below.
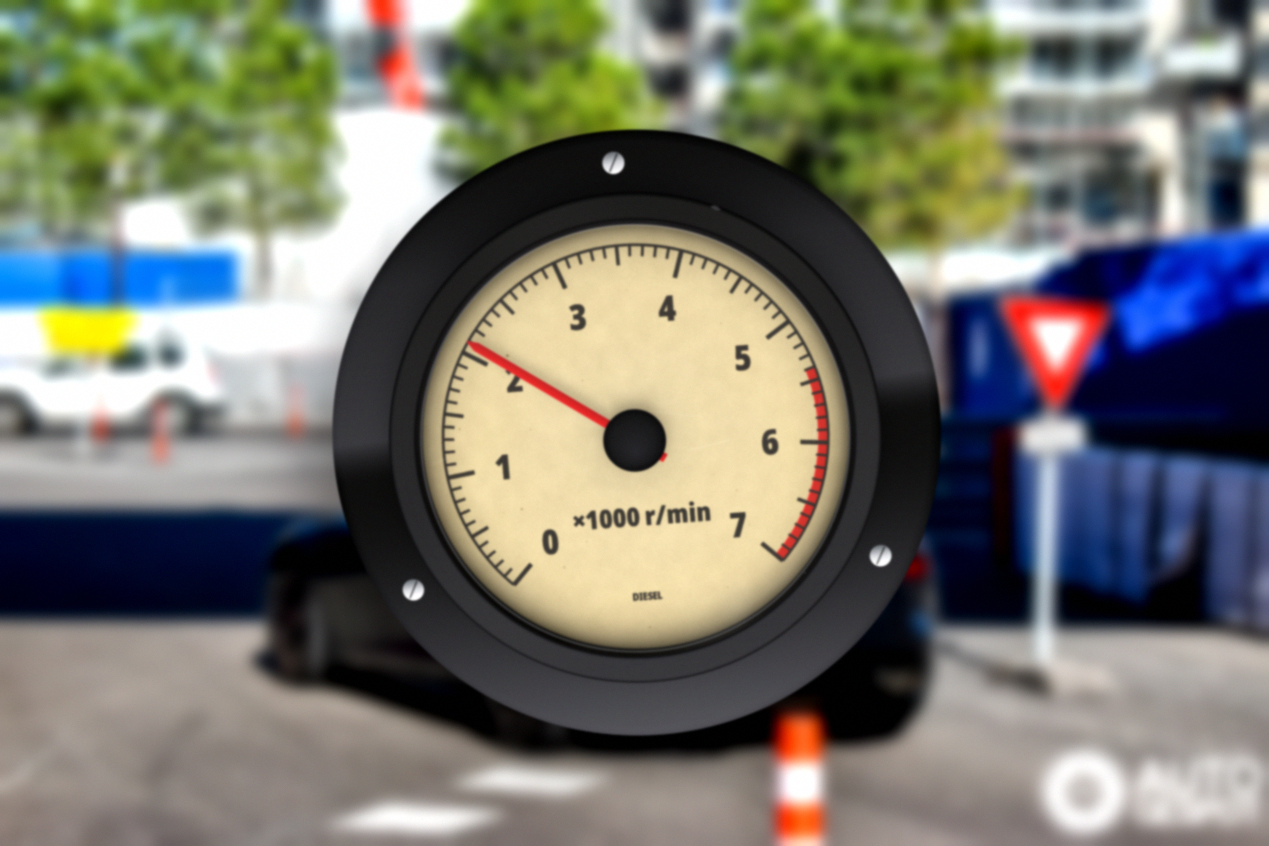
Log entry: **2100** rpm
